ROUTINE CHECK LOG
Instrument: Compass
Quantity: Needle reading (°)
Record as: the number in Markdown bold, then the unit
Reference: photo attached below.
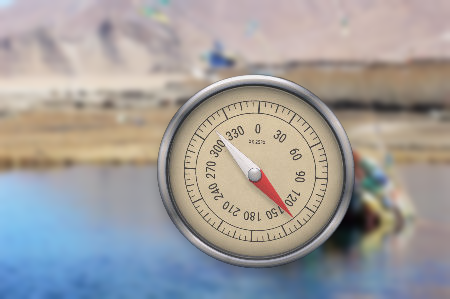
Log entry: **135** °
